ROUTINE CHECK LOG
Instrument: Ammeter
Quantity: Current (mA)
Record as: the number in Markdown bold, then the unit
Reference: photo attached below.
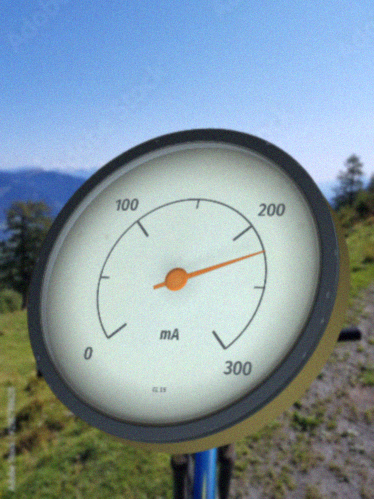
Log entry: **225** mA
